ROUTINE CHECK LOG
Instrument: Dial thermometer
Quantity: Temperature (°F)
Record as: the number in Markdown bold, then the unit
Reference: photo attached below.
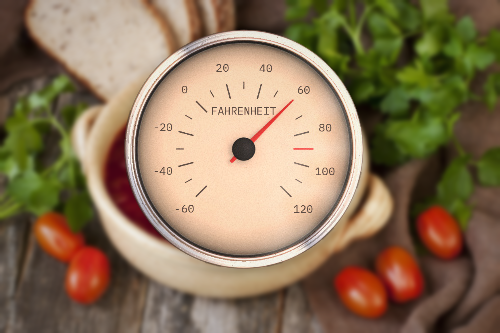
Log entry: **60** °F
